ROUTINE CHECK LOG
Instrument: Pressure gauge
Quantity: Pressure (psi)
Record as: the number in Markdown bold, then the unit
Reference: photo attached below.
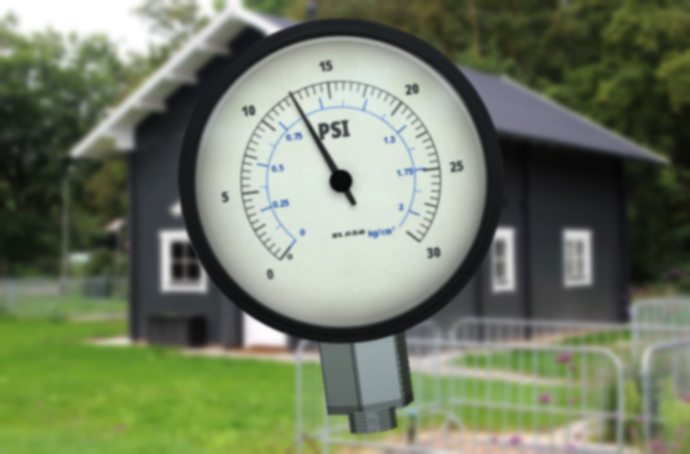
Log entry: **12.5** psi
